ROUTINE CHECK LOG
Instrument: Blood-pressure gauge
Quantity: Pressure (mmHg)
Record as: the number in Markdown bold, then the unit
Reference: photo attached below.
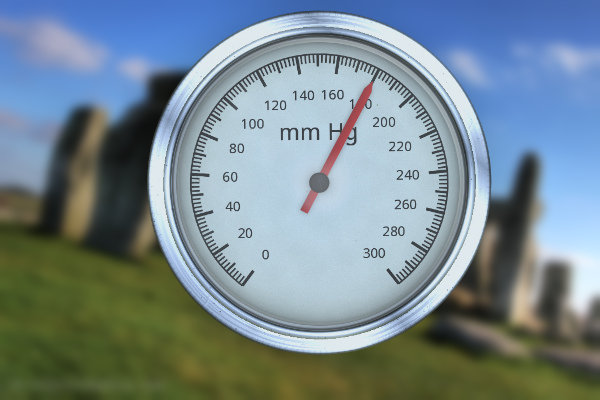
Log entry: **180** mmHg
